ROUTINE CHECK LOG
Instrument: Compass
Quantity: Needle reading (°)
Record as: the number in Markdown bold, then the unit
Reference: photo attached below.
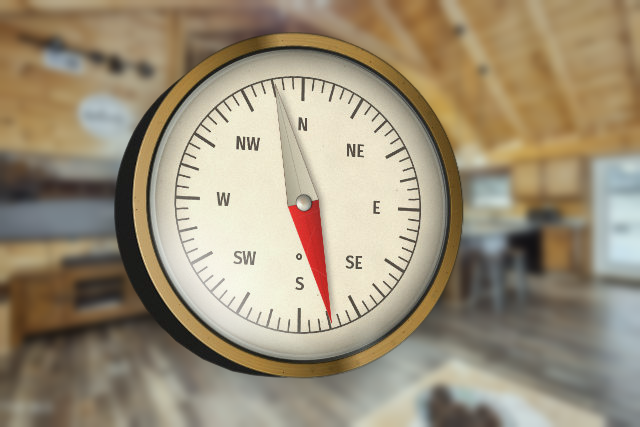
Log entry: **165** °
